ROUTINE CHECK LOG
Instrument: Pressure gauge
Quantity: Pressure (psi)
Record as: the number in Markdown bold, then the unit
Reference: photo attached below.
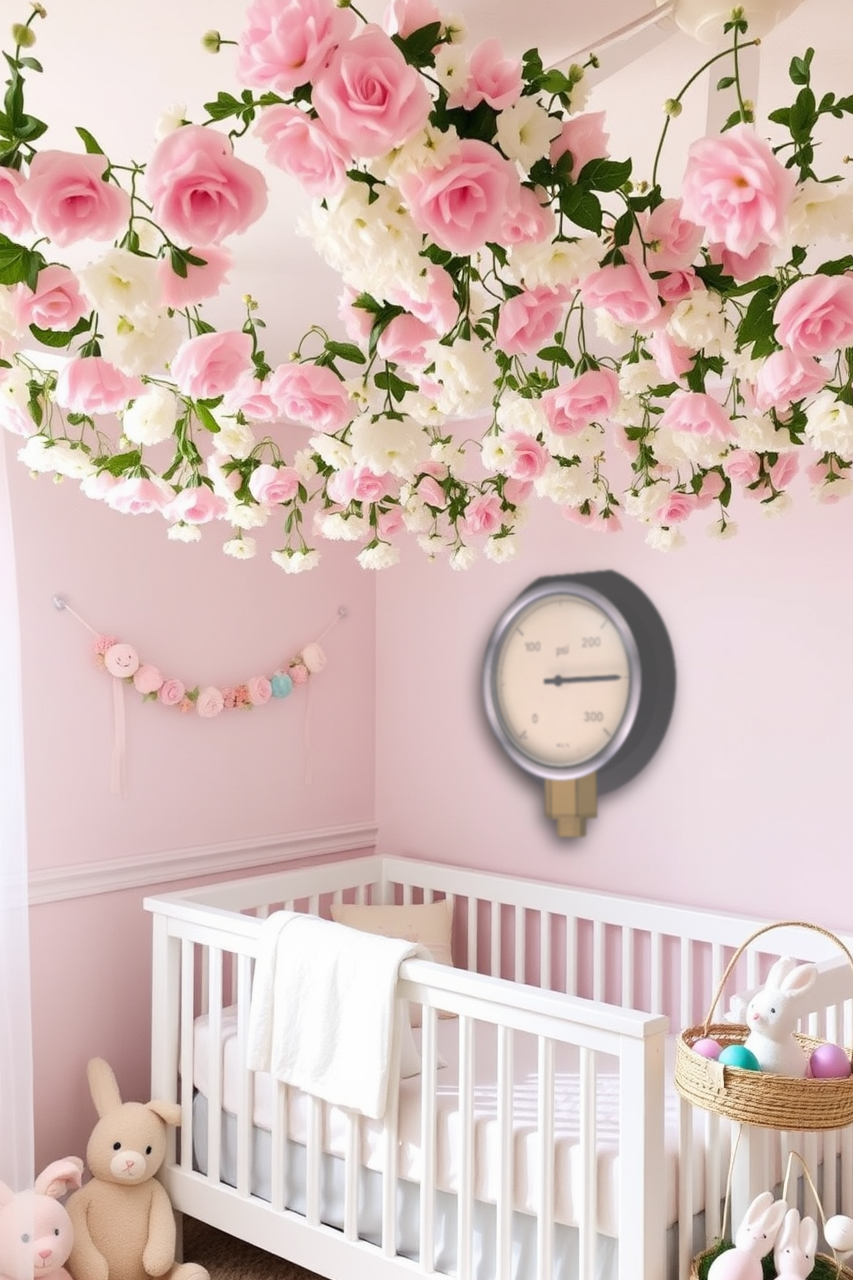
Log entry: **250** psi
